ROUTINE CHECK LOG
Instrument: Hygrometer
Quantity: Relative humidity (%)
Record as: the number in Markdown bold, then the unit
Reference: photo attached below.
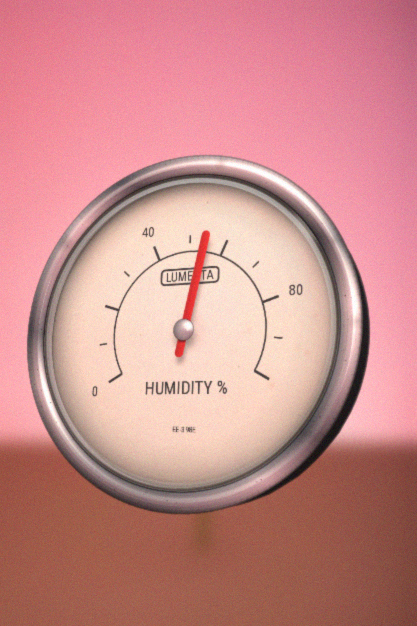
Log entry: **55** %
